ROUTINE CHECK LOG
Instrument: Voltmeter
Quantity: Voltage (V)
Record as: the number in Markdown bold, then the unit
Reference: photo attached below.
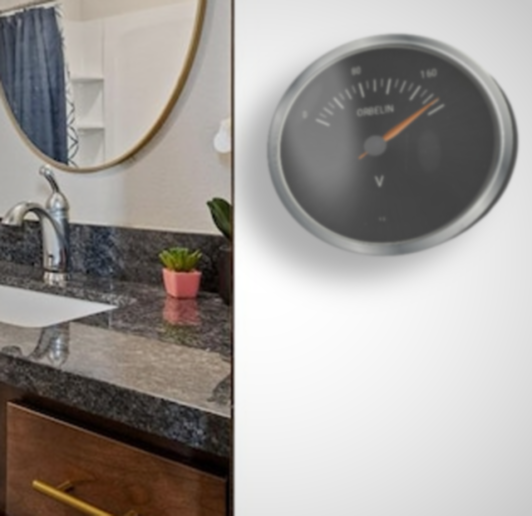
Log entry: **190** V
